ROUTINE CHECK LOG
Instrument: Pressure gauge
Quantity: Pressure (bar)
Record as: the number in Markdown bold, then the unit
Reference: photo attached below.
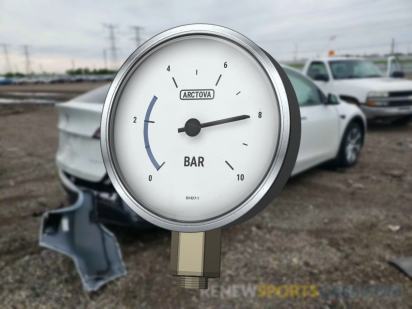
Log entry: **8** bar
